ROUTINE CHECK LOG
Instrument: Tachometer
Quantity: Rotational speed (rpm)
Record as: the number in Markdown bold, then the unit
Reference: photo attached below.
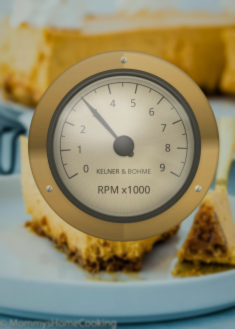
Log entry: **3000** rpm
